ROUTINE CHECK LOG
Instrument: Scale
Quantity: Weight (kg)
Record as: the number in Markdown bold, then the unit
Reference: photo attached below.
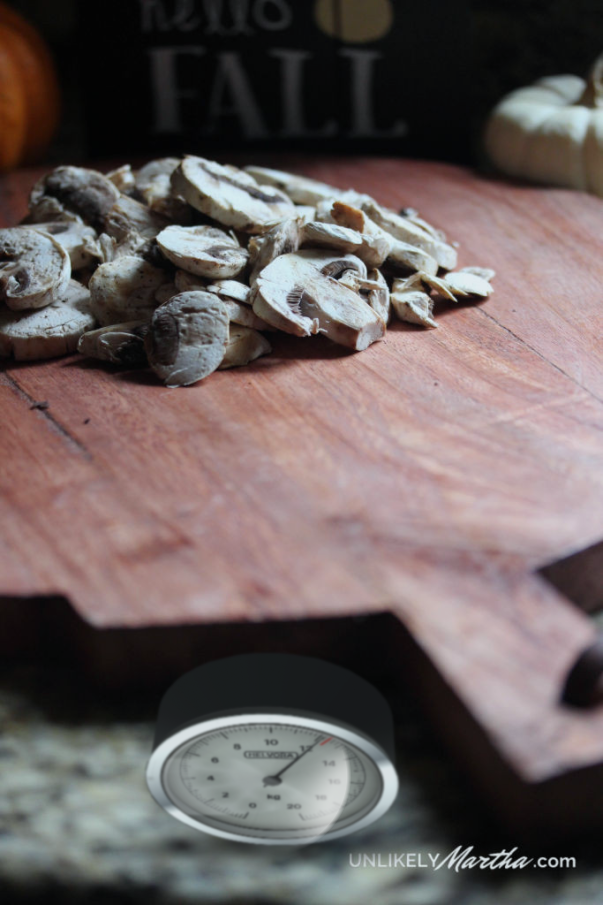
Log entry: **12** kg
